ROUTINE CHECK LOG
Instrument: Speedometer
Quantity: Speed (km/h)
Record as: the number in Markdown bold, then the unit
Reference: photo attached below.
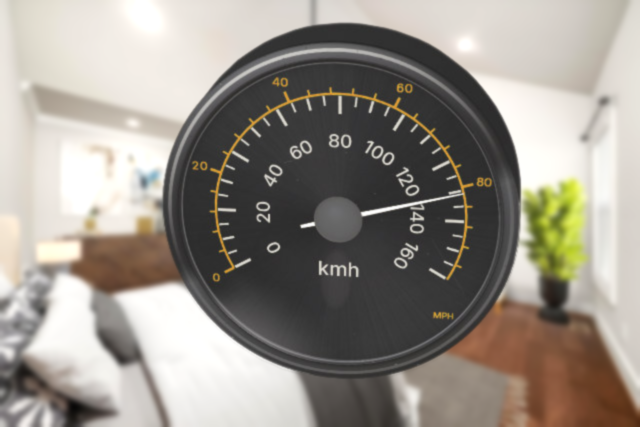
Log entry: **130** km/h
